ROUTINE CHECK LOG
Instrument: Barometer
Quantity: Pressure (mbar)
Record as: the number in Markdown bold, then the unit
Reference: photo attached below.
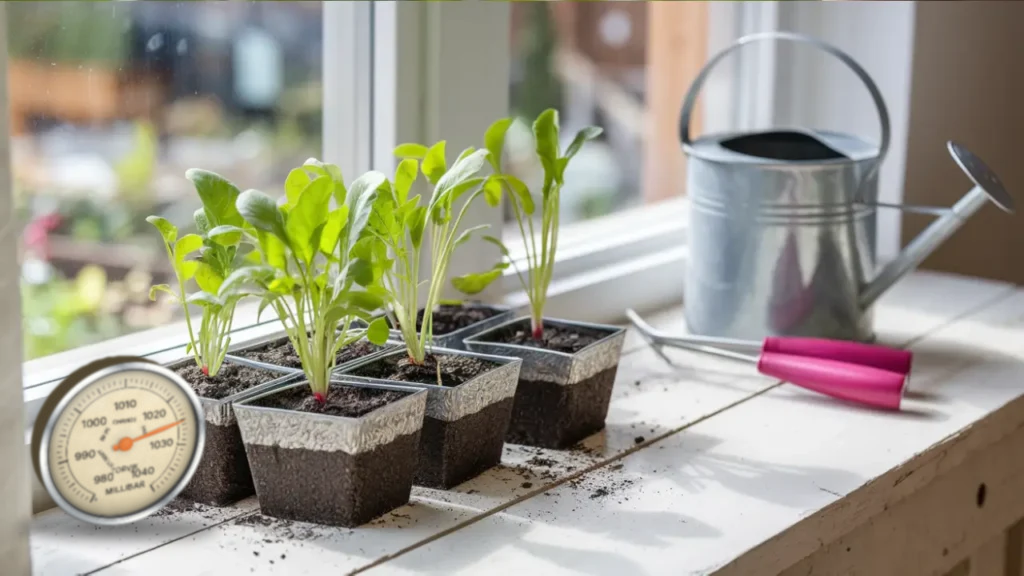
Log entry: **1025** mbar
